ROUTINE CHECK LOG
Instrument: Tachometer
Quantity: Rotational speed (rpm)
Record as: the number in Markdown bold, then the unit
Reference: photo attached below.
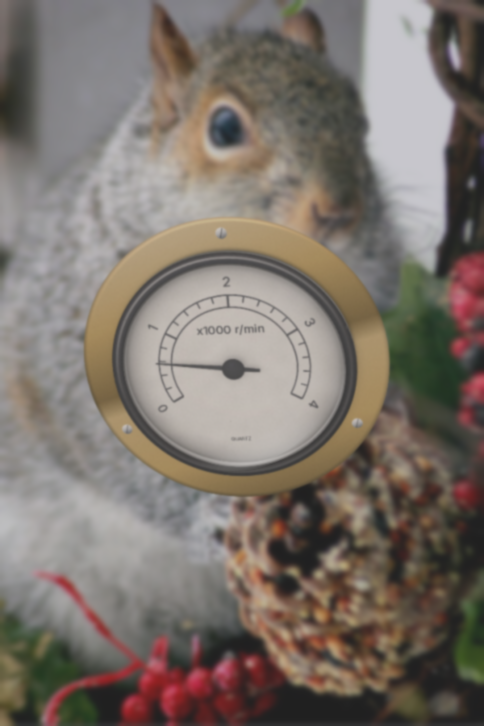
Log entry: **600** rpm
